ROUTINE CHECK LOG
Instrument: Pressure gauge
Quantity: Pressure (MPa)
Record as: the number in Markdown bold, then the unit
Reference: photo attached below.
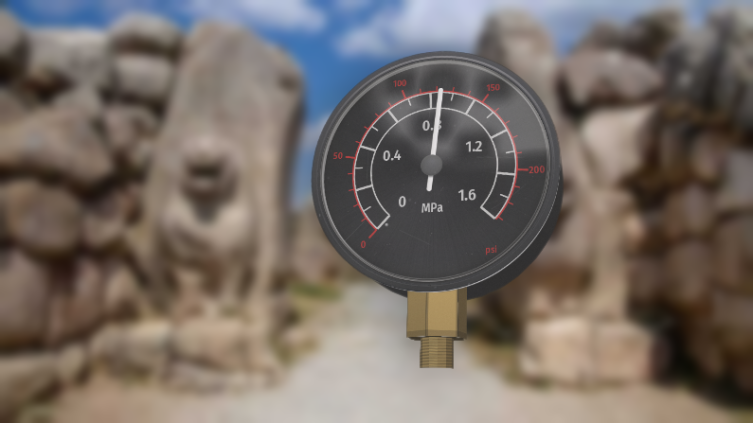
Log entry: **0.85** MPa
